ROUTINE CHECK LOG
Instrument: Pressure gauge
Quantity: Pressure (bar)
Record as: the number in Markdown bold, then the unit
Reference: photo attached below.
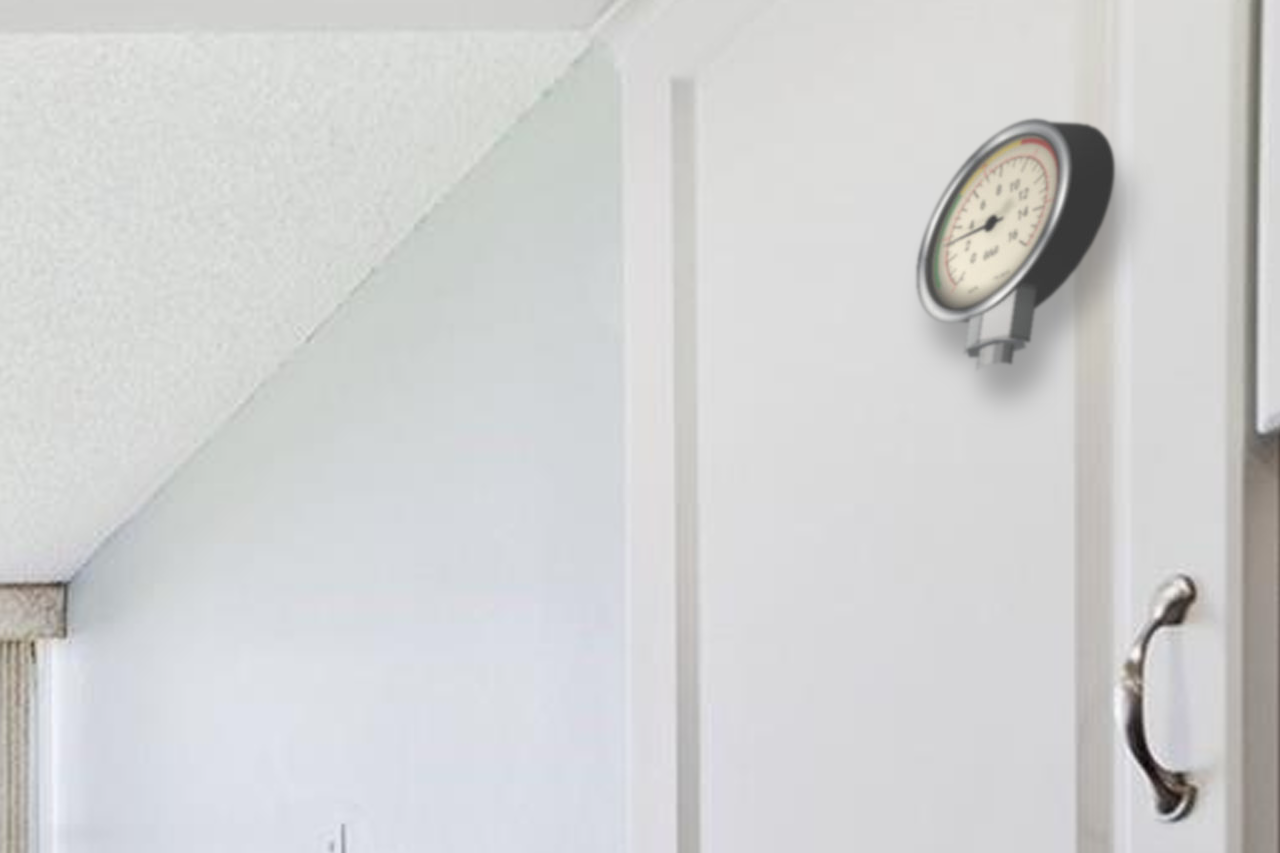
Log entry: **3** bar
